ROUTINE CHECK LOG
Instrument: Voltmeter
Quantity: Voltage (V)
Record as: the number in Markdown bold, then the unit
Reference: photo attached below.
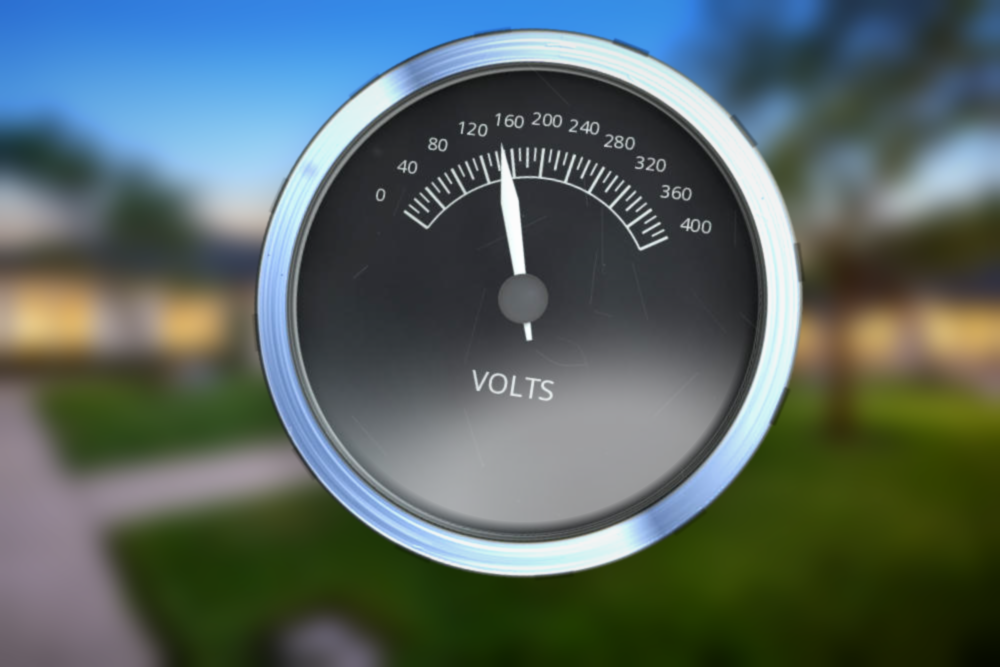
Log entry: **150** V
